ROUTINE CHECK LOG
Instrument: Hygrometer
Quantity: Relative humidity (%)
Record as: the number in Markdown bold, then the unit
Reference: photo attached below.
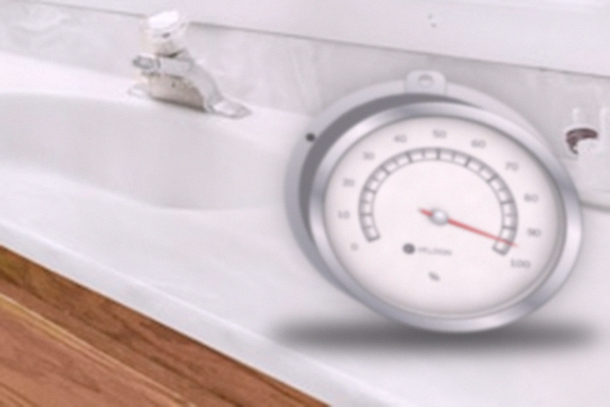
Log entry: **95** %
